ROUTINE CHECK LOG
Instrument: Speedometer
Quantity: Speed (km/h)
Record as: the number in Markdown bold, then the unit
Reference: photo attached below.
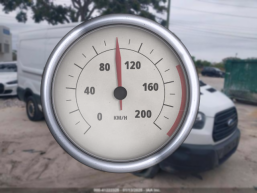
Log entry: **100** km/h
